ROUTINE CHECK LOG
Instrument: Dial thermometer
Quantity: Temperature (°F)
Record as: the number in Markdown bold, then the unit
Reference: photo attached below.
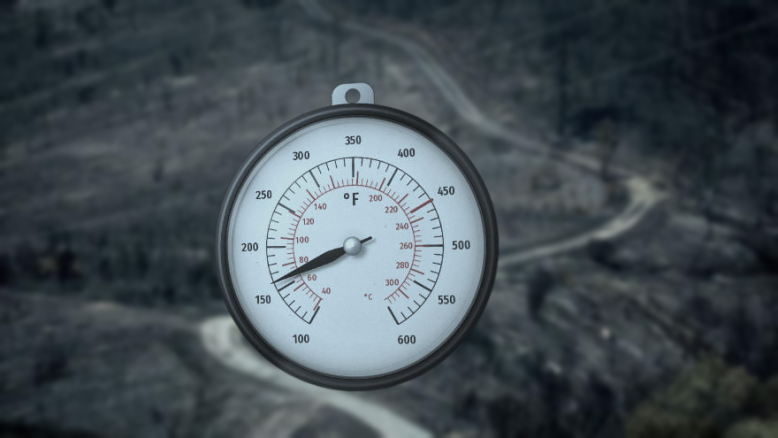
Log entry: **160** °F
